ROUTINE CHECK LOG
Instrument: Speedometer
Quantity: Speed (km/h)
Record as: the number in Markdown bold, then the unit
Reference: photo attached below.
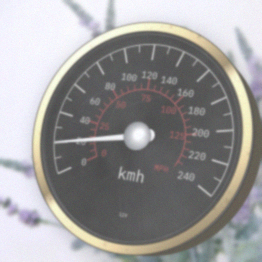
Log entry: **20** km/h
